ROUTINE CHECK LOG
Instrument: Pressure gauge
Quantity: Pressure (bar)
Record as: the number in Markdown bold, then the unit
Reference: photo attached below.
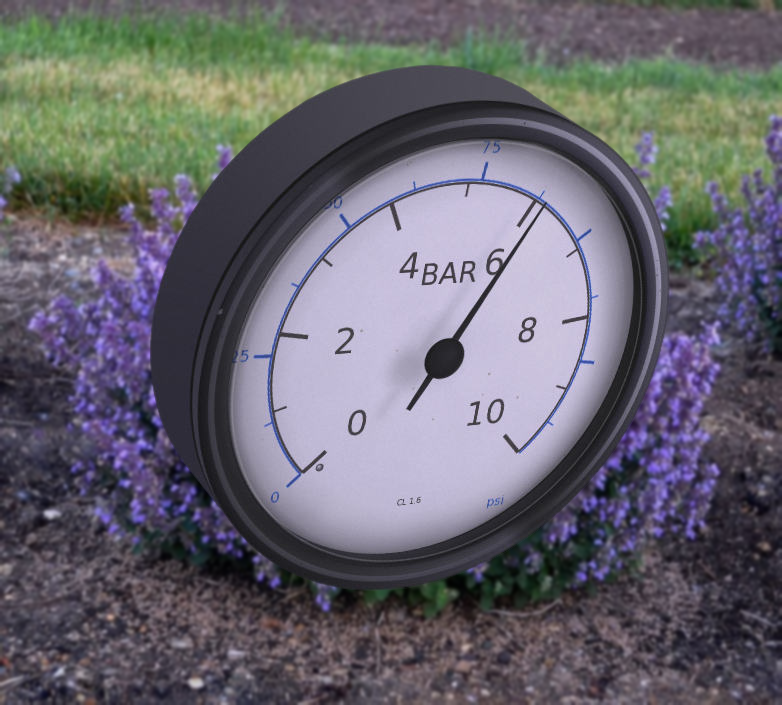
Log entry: **6** bar
